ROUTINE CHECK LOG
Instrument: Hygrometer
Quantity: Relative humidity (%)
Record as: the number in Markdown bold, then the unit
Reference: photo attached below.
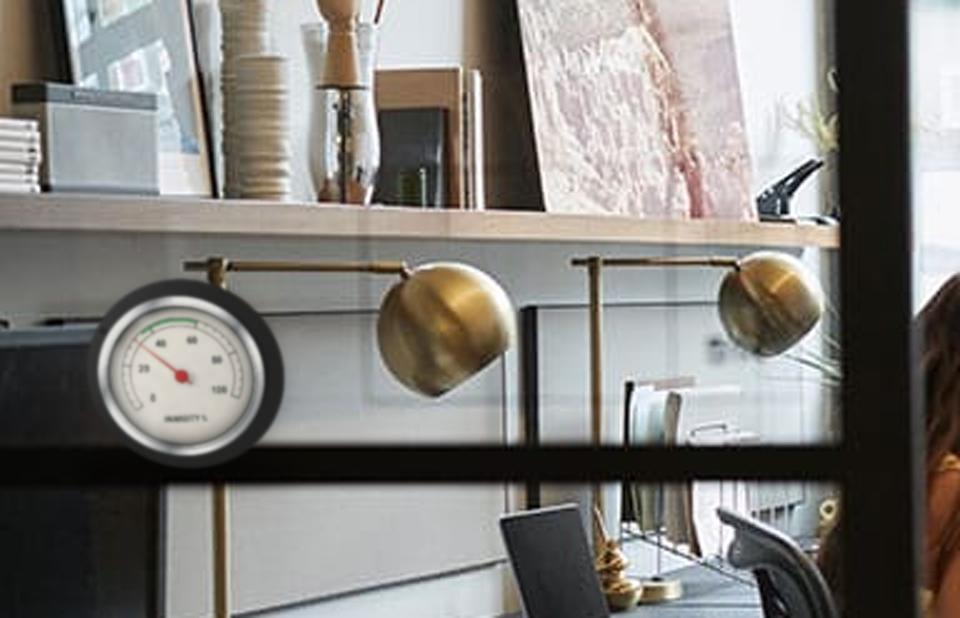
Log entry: **32** %
